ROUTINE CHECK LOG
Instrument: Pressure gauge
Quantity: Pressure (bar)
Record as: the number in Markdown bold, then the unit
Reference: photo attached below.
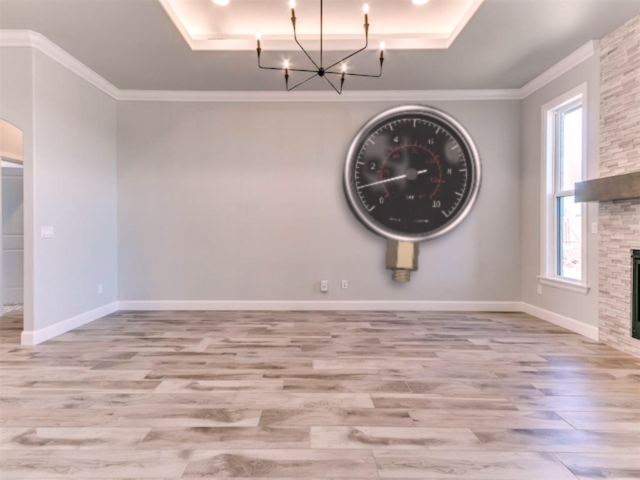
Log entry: **1** bar
